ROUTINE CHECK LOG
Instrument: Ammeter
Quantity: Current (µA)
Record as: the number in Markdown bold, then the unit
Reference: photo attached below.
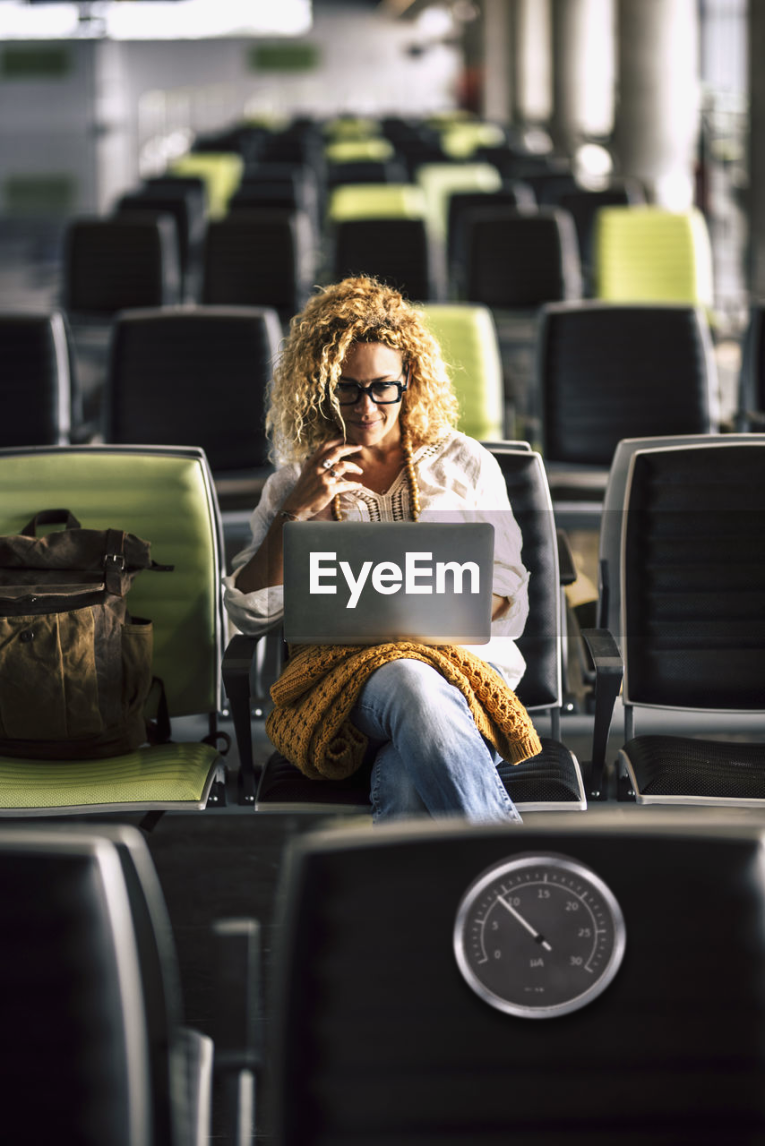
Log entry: **9** µA
